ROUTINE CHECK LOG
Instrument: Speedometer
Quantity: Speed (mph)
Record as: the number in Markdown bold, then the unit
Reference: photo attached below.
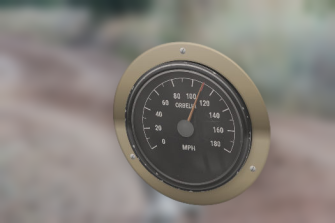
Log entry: **110** mph
